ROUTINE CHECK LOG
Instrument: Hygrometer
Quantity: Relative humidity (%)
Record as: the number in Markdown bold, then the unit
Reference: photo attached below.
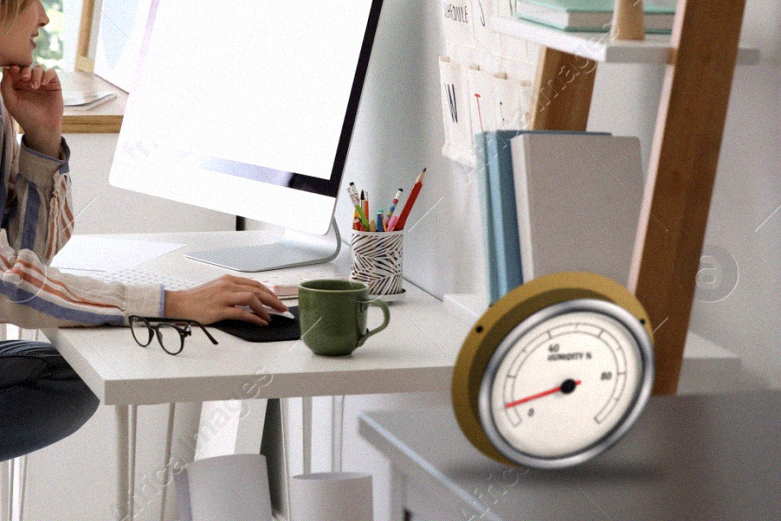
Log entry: **10** %
